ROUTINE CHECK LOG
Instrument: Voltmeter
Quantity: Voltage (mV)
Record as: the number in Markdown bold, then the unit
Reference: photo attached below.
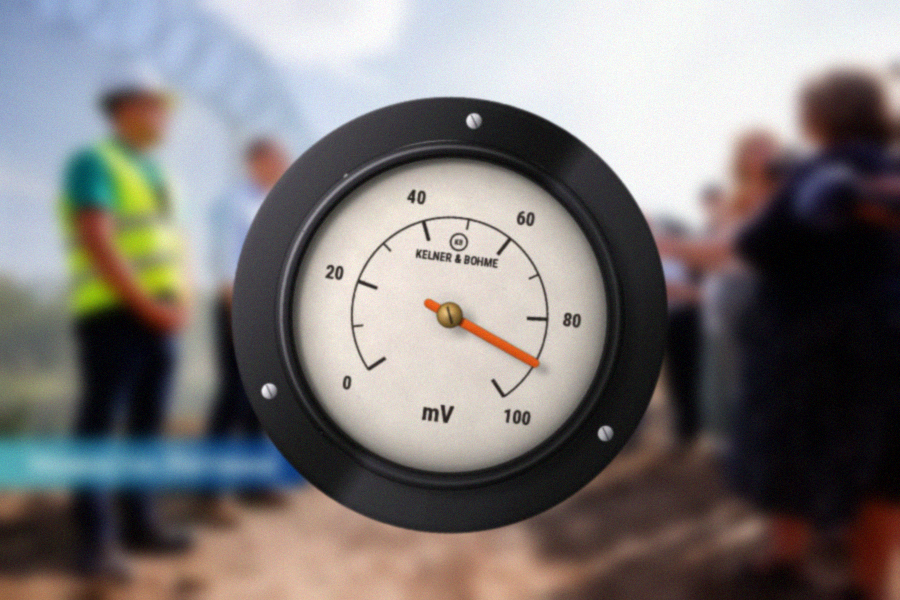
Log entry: **90** mV
